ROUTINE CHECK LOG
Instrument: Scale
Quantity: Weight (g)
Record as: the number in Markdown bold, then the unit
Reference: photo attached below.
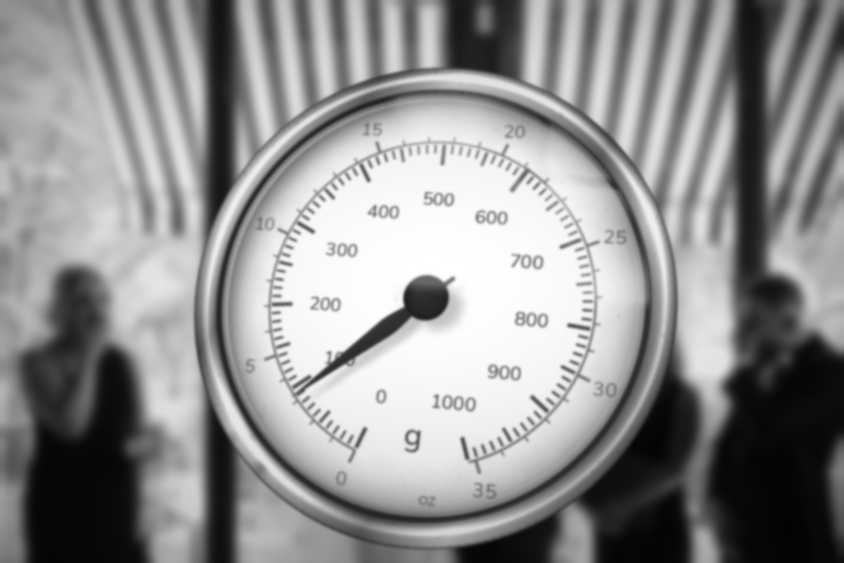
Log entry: **90** g
